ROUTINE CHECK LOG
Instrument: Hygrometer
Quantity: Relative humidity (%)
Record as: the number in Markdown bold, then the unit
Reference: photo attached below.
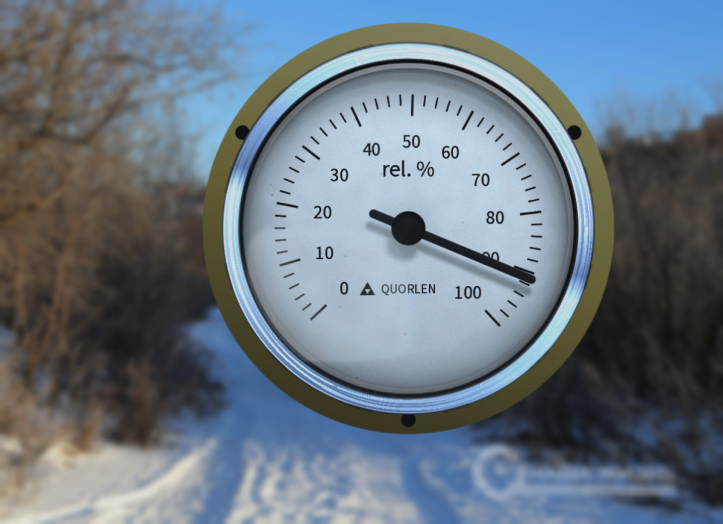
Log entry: **91** %
